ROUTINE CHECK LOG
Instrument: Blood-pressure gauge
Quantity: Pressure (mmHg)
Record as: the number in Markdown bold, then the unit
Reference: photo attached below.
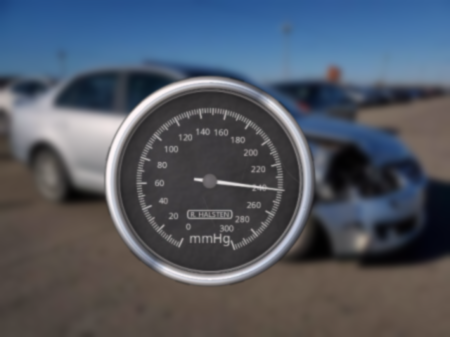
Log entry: **240** mmHg
